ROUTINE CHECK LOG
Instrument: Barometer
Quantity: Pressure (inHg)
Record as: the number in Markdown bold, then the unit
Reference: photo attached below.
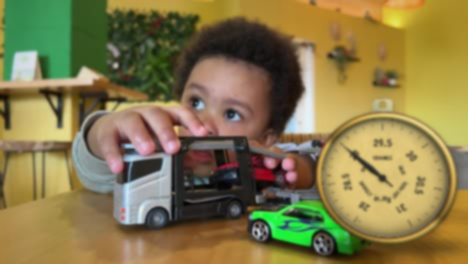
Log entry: **29** inHg
